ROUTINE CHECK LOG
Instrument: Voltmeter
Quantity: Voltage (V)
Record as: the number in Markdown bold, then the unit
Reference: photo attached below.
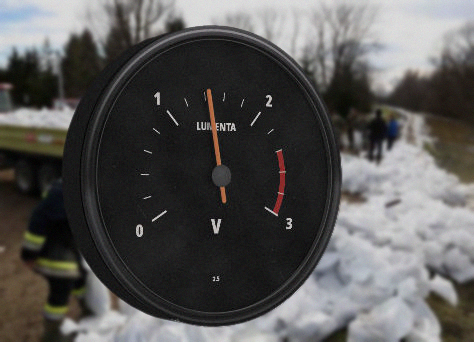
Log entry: **1.4** V
